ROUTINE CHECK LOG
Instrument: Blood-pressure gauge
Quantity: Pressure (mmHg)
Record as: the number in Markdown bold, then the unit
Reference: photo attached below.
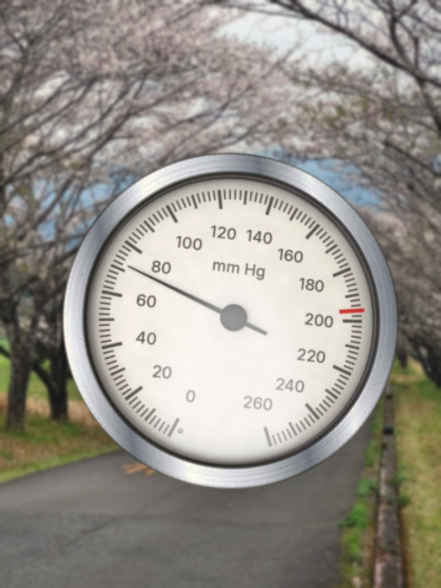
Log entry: **72** mmHg
